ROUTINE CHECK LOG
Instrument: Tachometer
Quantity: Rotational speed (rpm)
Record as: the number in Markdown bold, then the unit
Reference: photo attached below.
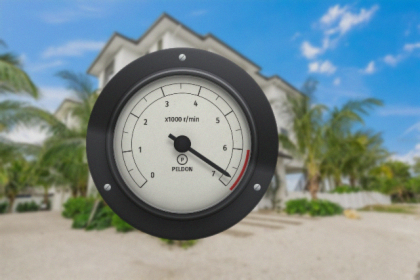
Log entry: **6750** rpm
